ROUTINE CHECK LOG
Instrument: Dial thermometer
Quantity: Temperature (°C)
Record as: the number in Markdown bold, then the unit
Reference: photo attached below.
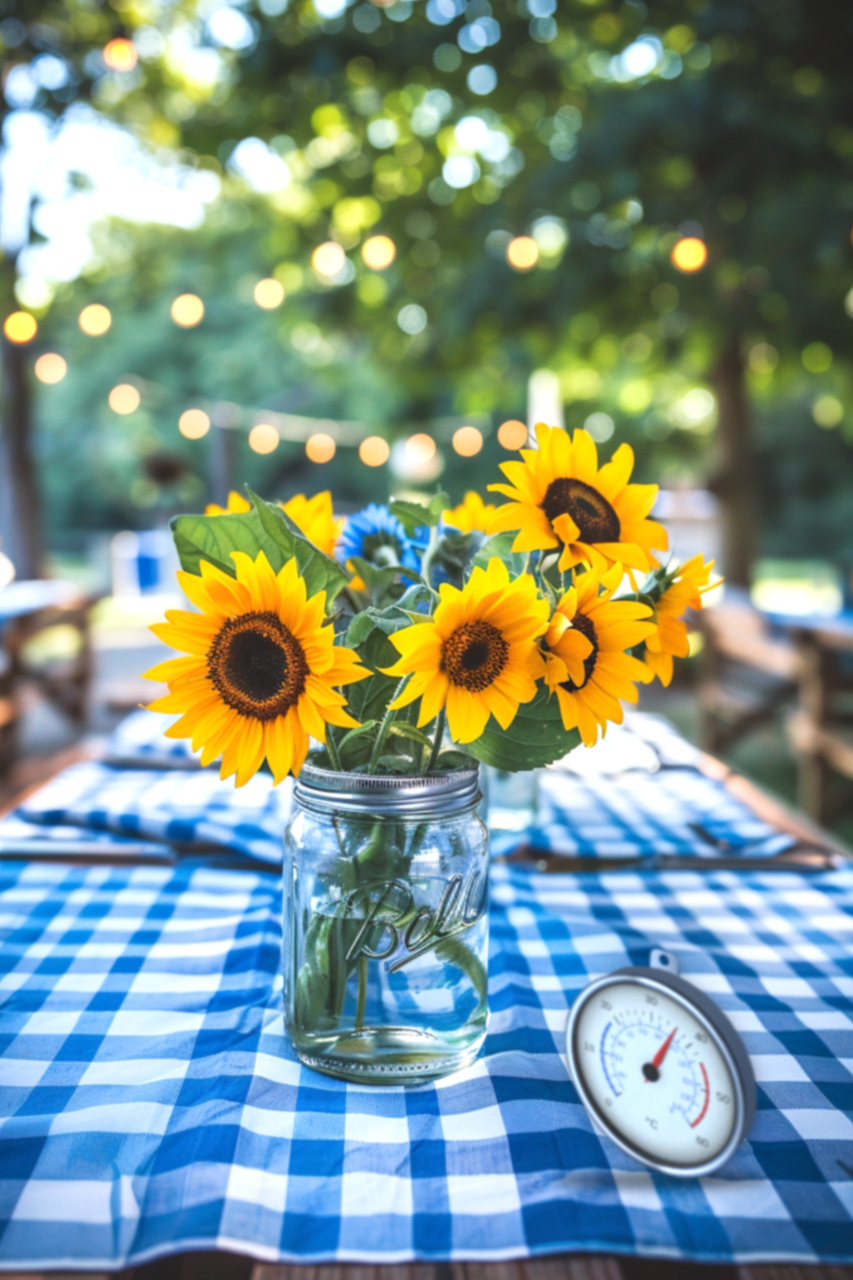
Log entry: **36** °C
